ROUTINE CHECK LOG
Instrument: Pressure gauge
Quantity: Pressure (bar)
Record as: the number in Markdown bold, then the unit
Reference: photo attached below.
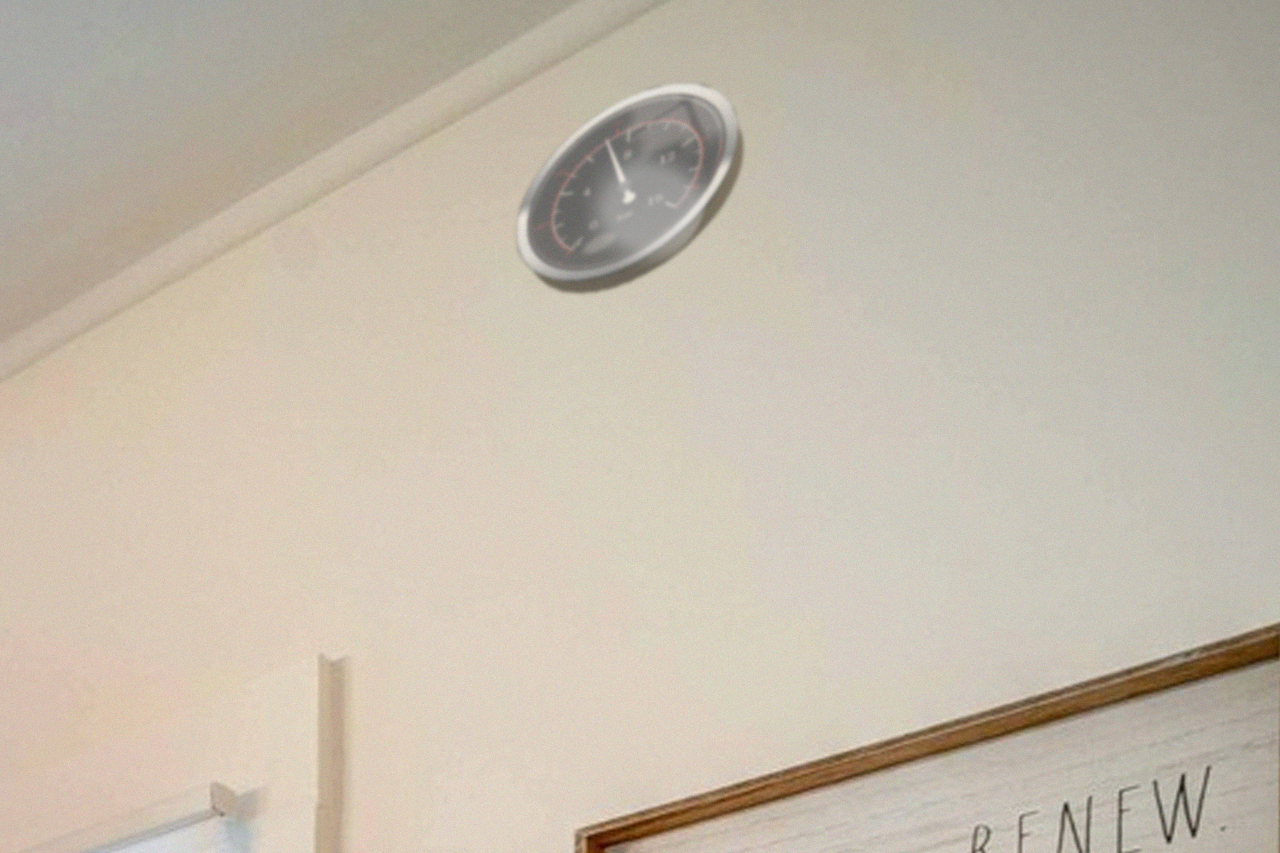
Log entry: **7** bar
